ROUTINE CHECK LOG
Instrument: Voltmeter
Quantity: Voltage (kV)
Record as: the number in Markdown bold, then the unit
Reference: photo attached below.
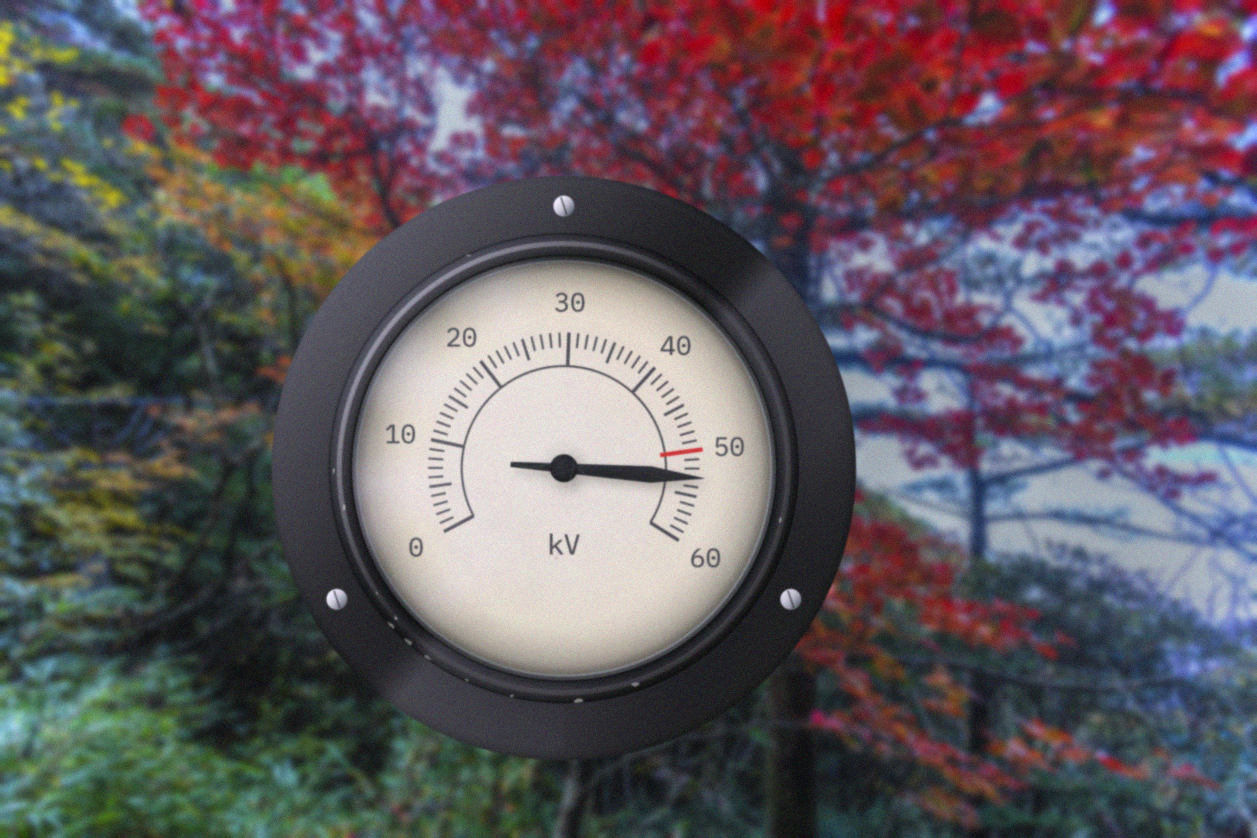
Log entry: **53** kV
